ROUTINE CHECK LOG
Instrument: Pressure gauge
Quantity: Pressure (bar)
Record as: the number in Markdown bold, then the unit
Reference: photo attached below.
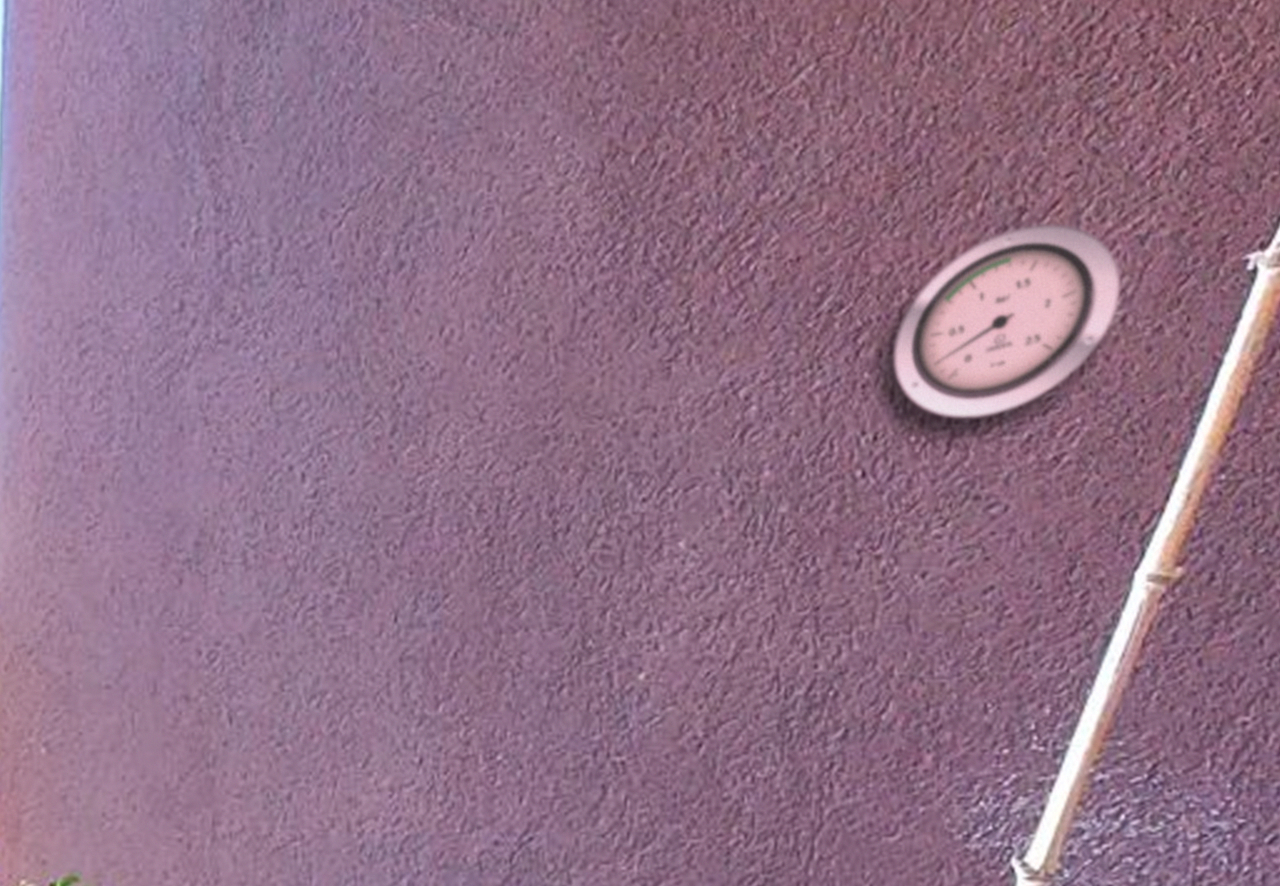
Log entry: **0.2** bar
